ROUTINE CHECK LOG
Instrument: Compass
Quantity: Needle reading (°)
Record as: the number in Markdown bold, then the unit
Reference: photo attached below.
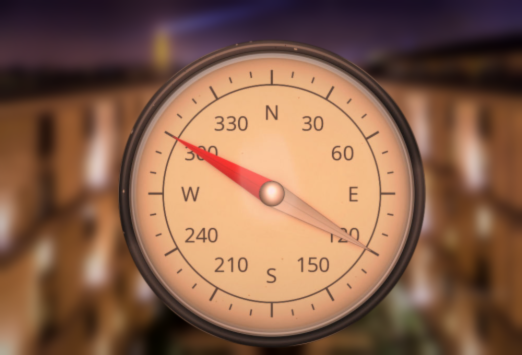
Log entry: **300** °
